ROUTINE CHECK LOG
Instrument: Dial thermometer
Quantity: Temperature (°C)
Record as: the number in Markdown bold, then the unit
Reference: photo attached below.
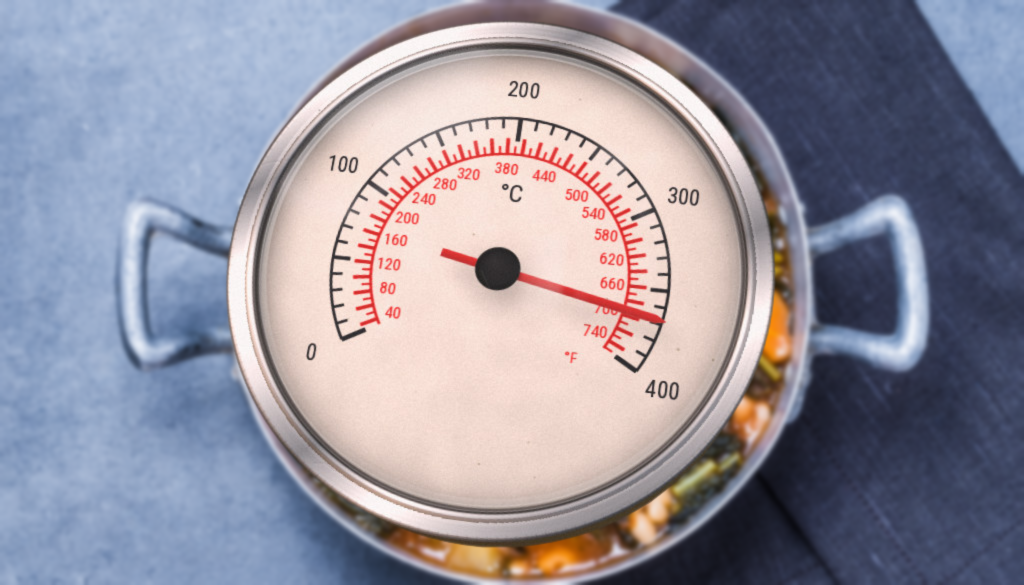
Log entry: **370** °C
